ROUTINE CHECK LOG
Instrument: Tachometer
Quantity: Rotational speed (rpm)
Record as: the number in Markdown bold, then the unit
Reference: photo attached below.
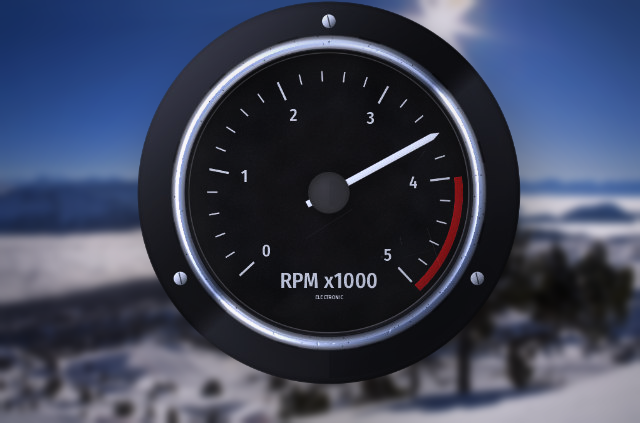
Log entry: **3600** rpm
